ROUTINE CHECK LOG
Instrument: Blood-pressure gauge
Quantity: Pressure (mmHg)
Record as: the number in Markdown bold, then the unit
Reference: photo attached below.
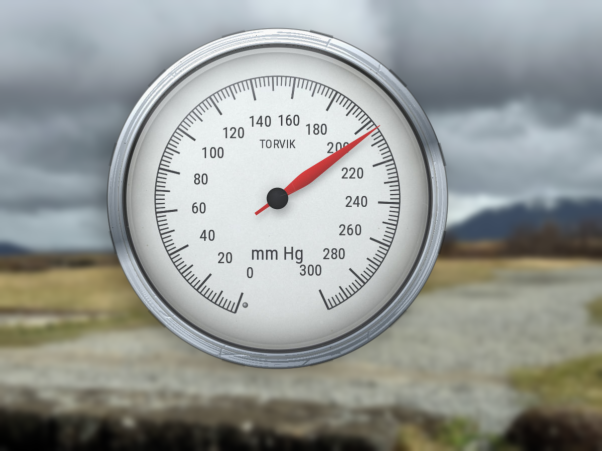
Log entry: **204** mmHg
